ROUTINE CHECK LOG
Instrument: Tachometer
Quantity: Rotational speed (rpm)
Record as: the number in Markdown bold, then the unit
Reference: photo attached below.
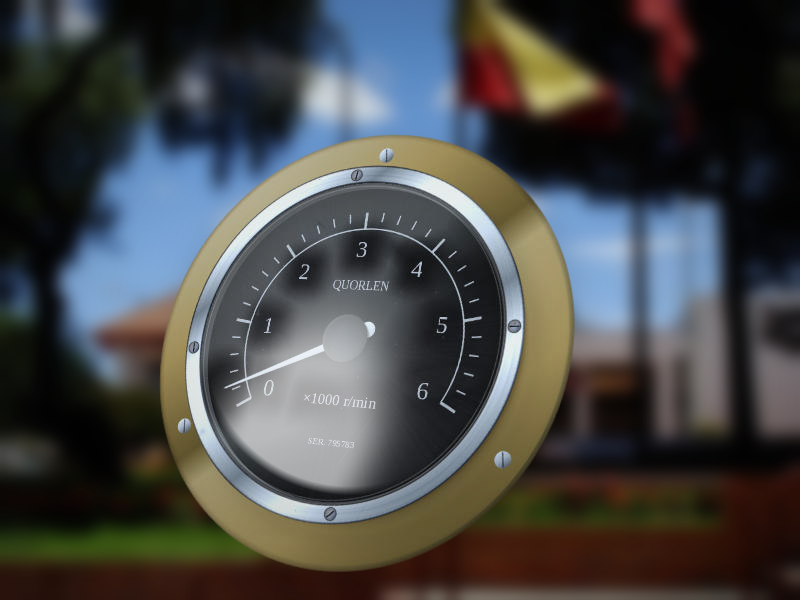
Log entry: **200** rpm
